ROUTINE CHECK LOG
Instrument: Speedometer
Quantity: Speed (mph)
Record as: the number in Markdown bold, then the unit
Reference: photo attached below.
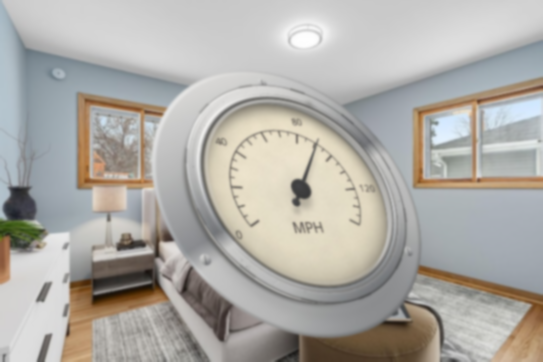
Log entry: **90** mph
